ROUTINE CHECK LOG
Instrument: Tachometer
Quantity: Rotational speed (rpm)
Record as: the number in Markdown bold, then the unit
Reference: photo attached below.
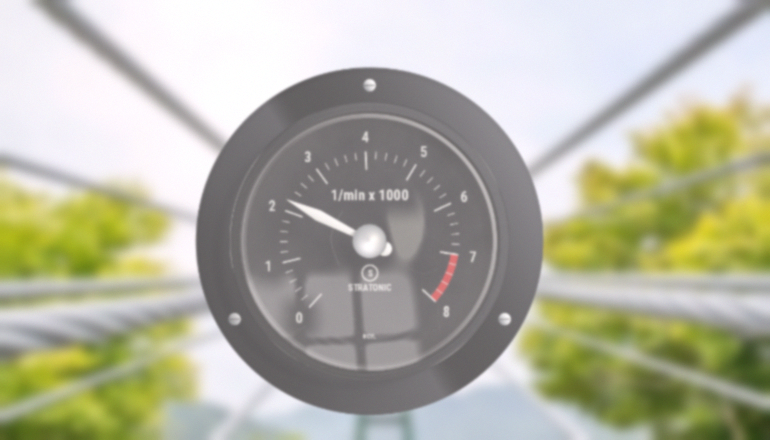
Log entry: **2200** rpm
